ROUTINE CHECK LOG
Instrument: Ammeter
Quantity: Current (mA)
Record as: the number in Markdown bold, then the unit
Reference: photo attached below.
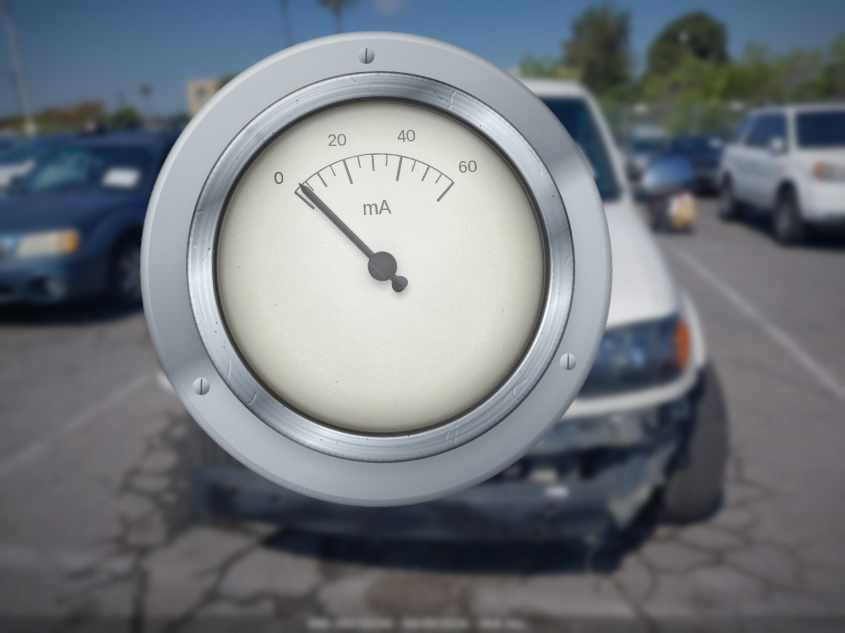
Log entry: **2.5** mA
